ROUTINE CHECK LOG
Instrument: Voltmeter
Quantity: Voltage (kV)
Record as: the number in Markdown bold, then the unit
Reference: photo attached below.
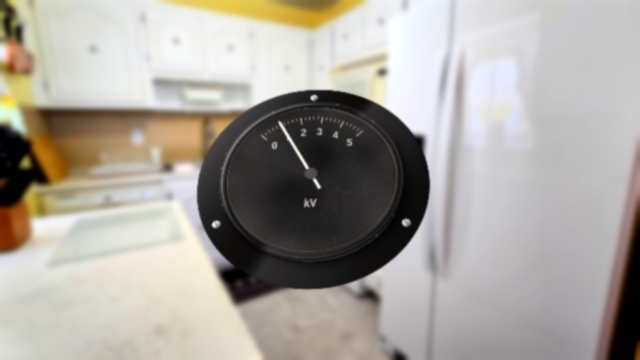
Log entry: **1** kV
